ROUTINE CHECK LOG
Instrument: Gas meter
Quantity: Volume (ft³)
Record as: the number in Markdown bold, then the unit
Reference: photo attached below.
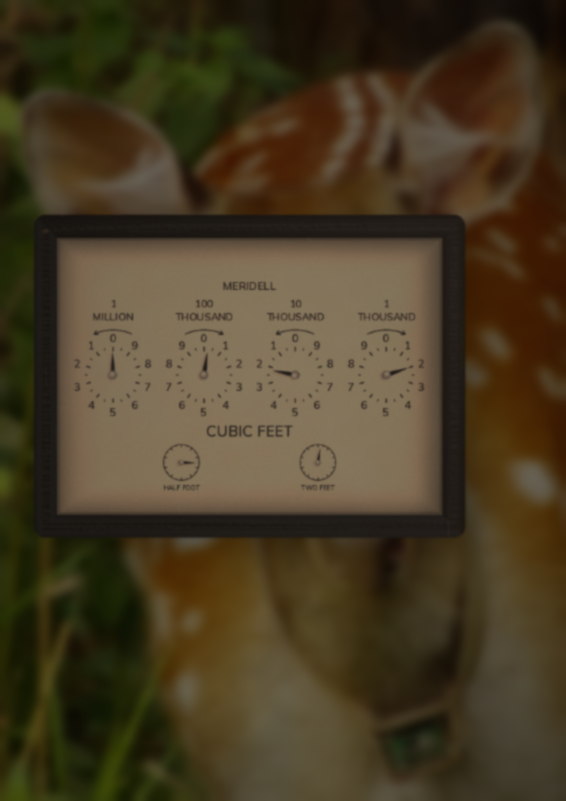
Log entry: **2200** ft³
